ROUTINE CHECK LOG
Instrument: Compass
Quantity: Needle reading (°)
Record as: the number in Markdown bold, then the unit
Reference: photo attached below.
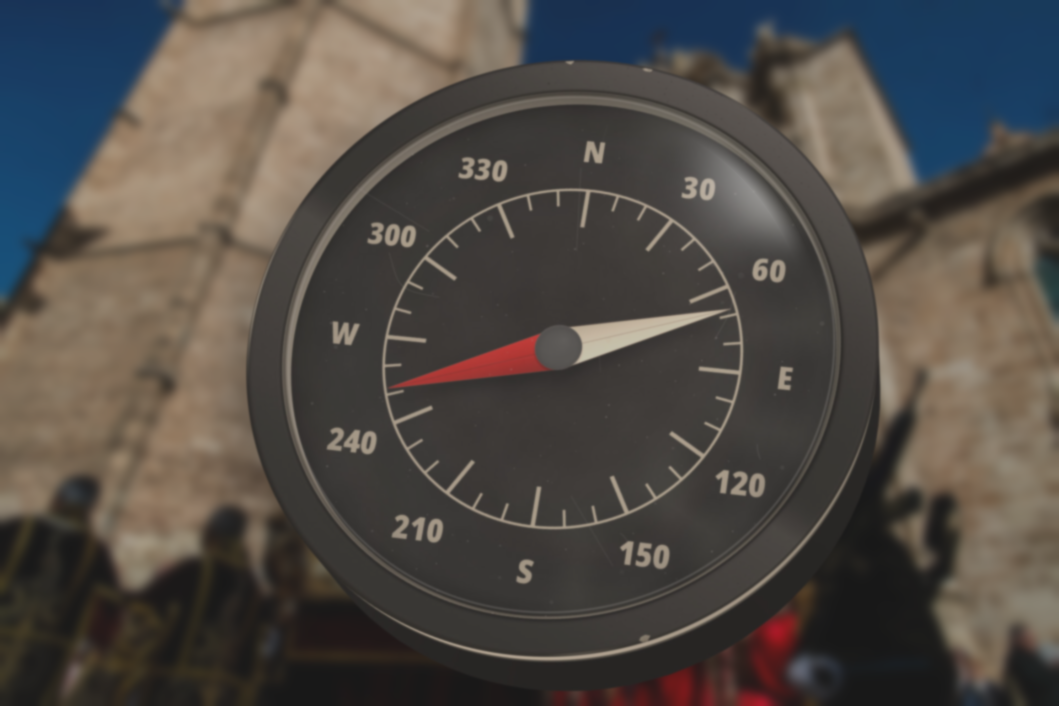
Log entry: **250** °
